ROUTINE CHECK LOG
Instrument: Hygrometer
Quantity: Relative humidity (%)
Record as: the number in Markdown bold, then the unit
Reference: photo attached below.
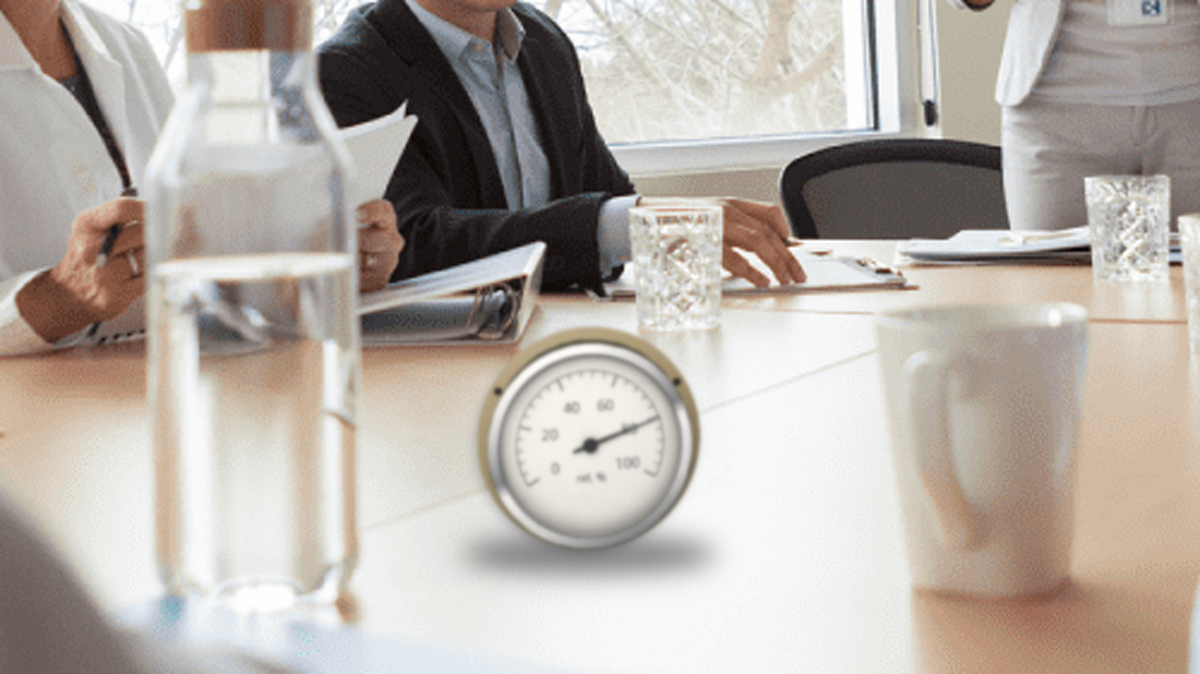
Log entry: **80** %
